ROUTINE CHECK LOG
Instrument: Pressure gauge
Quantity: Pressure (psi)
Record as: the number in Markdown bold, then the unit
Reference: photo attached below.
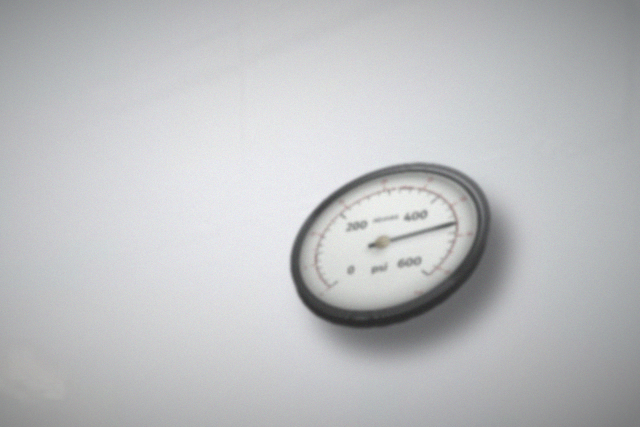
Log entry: **480** psi
